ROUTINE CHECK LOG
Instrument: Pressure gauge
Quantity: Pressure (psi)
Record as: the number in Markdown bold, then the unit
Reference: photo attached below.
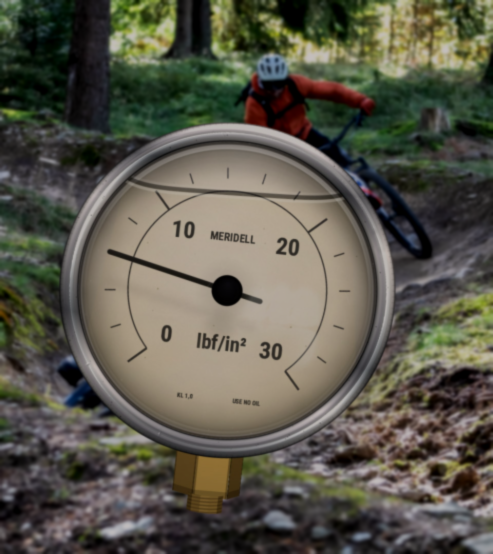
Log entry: **6** psi
